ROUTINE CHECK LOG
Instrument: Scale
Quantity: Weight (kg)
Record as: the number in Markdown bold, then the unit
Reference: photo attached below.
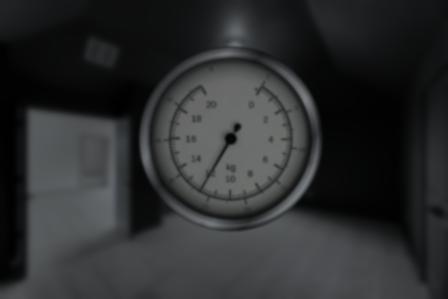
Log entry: **12** kg
